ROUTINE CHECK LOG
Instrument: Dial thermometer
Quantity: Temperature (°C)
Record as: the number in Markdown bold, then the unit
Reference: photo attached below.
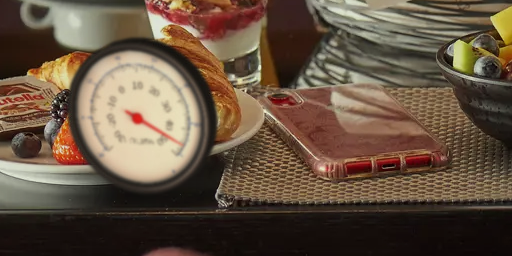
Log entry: **45** °C
